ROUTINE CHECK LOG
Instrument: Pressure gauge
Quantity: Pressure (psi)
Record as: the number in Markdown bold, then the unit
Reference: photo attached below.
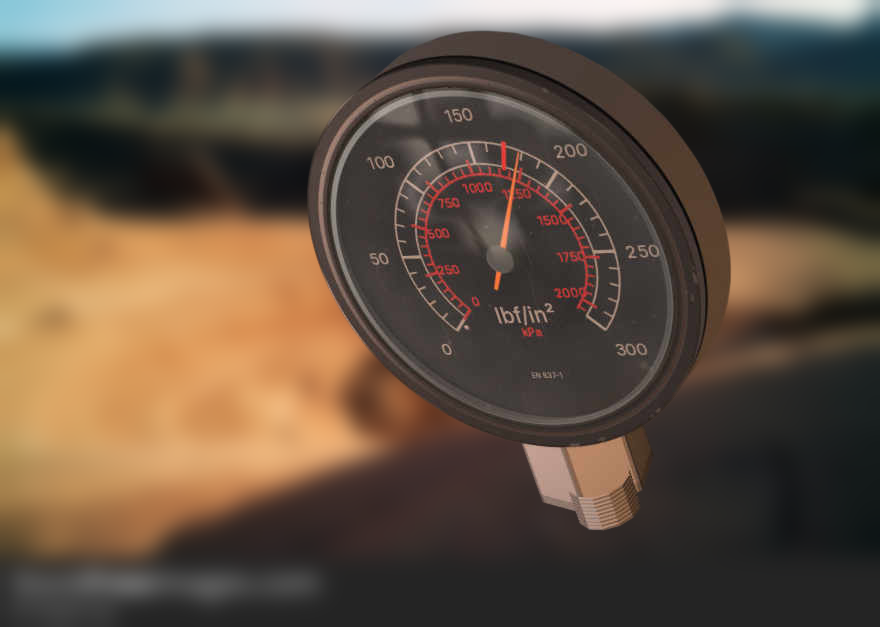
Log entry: **180** psi
